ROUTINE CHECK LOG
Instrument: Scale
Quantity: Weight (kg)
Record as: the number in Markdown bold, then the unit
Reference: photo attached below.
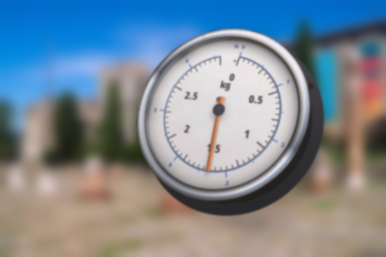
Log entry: **1.5** kg
